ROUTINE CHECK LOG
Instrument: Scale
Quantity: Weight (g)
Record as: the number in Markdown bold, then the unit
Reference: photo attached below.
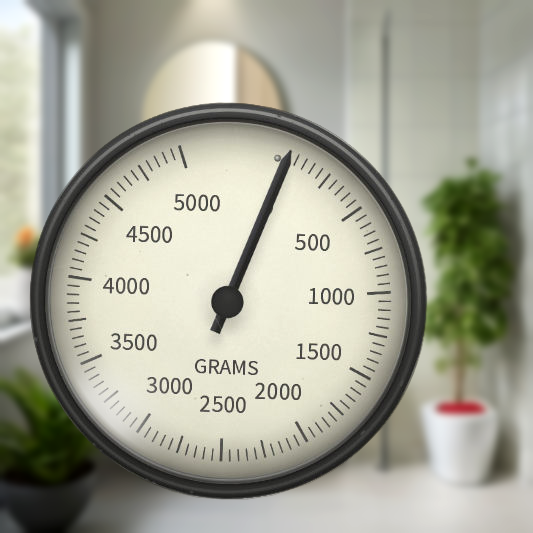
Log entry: **0** g
